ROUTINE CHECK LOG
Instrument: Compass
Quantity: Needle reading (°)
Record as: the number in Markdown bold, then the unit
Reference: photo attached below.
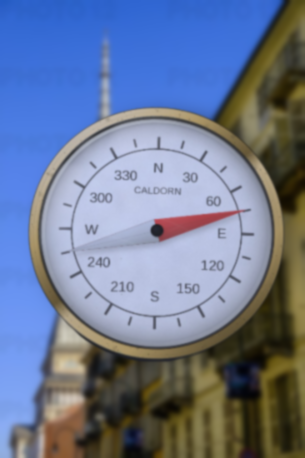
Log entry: **75** °
